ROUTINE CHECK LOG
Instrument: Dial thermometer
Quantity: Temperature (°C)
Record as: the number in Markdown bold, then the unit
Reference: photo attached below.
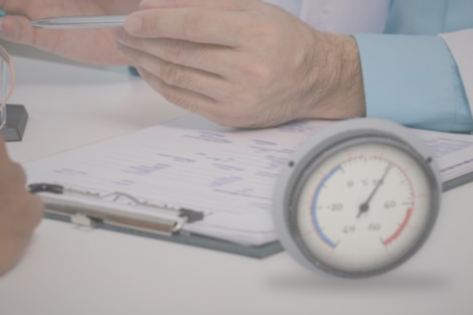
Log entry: **20** °C
